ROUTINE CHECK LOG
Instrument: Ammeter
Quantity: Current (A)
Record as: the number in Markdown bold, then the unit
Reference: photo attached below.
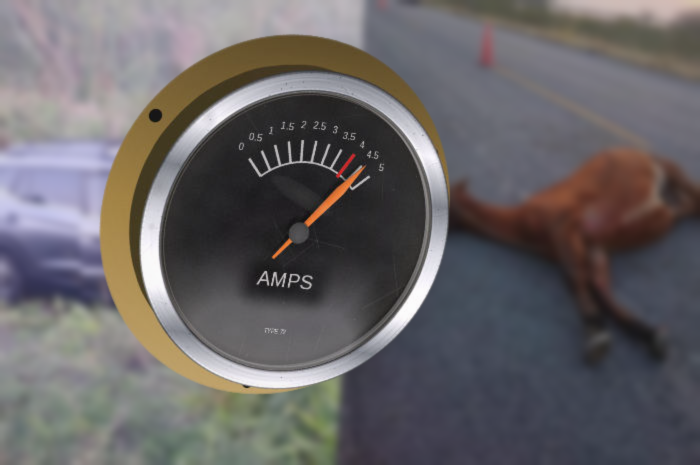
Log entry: **4.5** A
